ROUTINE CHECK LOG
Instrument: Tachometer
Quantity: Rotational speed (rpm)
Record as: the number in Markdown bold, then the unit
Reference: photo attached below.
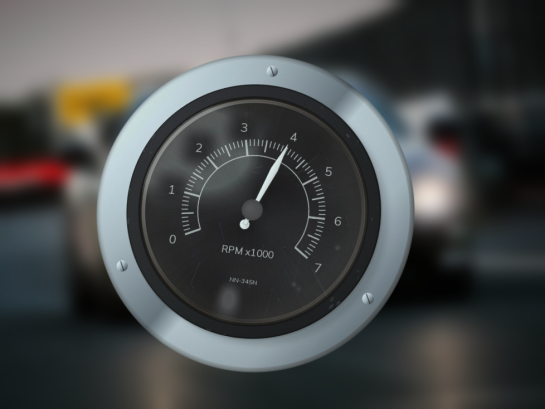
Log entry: **4000** rpm
